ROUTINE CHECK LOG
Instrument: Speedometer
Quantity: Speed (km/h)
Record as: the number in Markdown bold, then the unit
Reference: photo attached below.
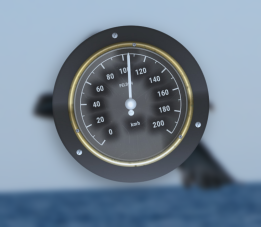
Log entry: **105** km/h
